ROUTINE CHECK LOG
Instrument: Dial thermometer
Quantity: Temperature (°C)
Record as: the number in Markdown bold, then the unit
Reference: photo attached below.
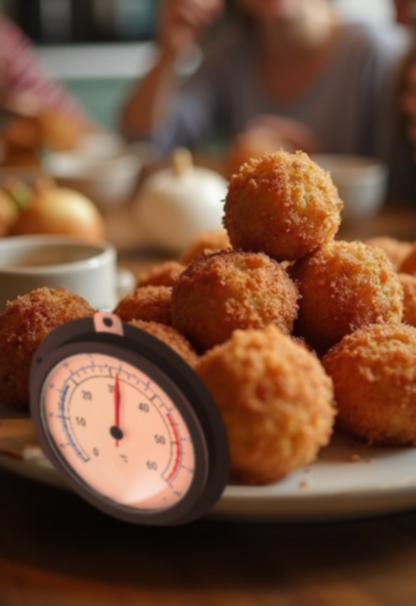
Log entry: **32** °C
